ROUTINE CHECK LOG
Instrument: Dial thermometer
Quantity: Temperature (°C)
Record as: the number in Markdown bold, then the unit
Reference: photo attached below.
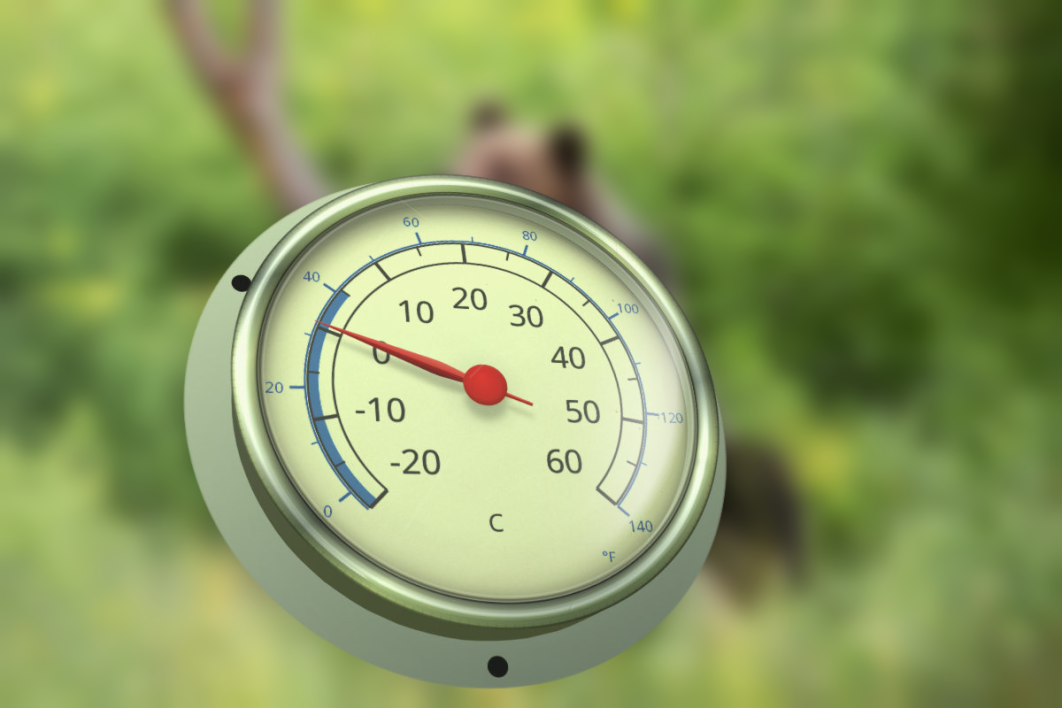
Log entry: **0** °C
